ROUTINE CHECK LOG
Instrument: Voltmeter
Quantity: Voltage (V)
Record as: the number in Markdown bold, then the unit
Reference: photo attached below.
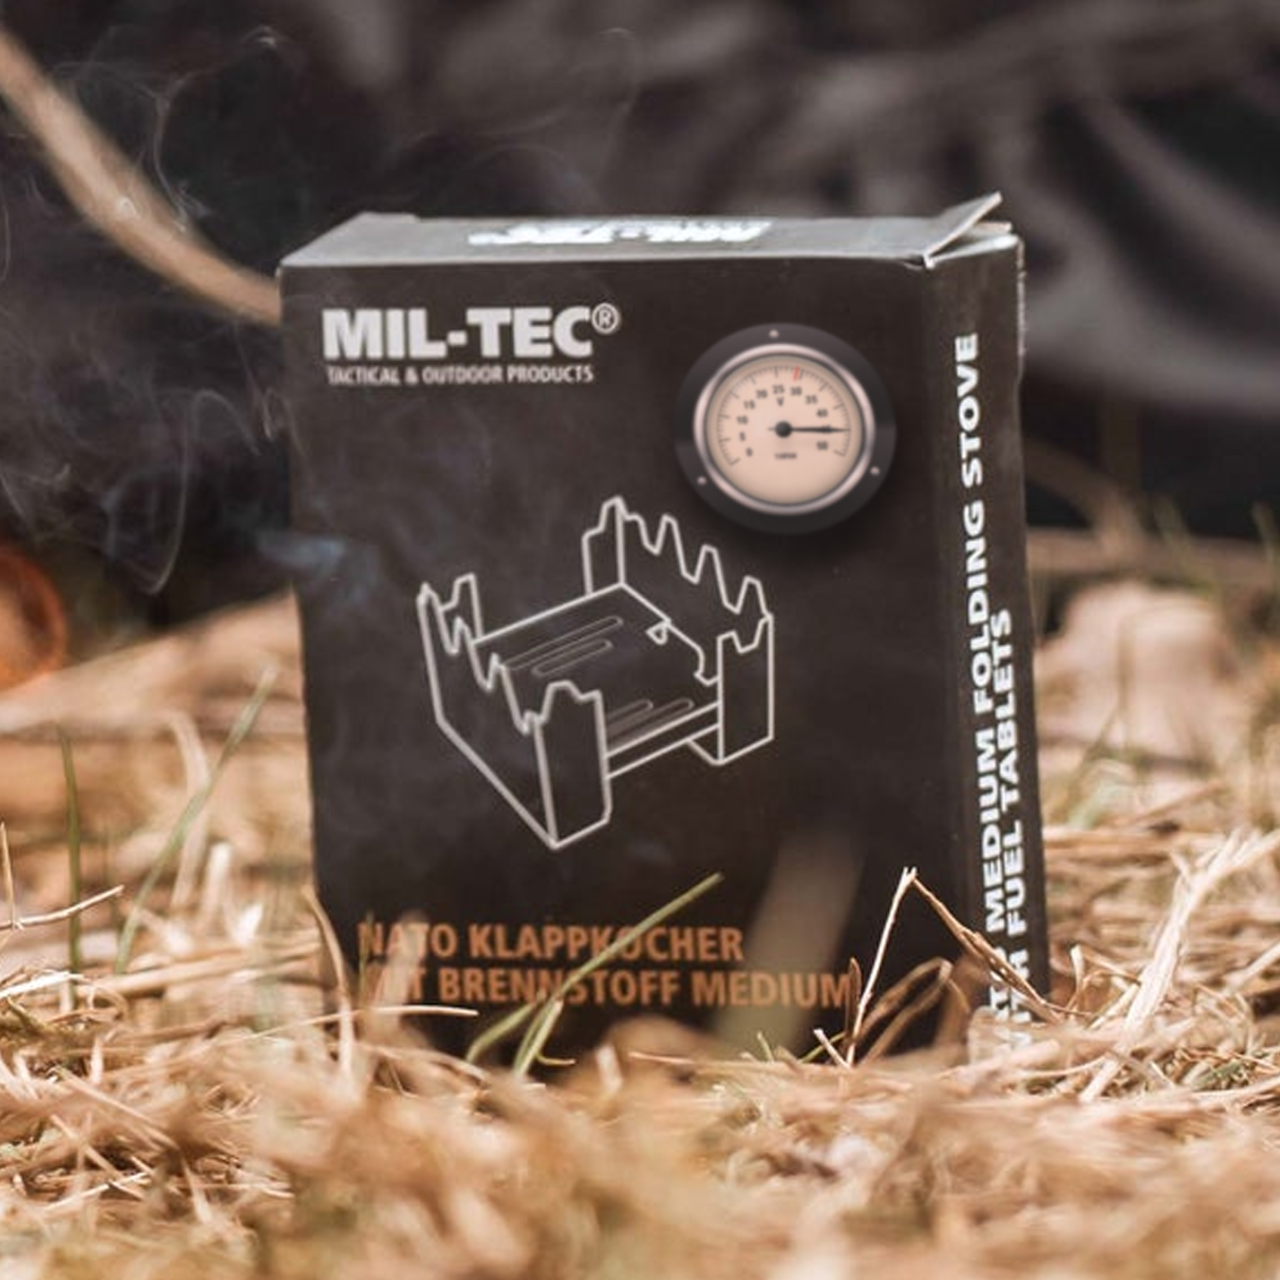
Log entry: **45** V
